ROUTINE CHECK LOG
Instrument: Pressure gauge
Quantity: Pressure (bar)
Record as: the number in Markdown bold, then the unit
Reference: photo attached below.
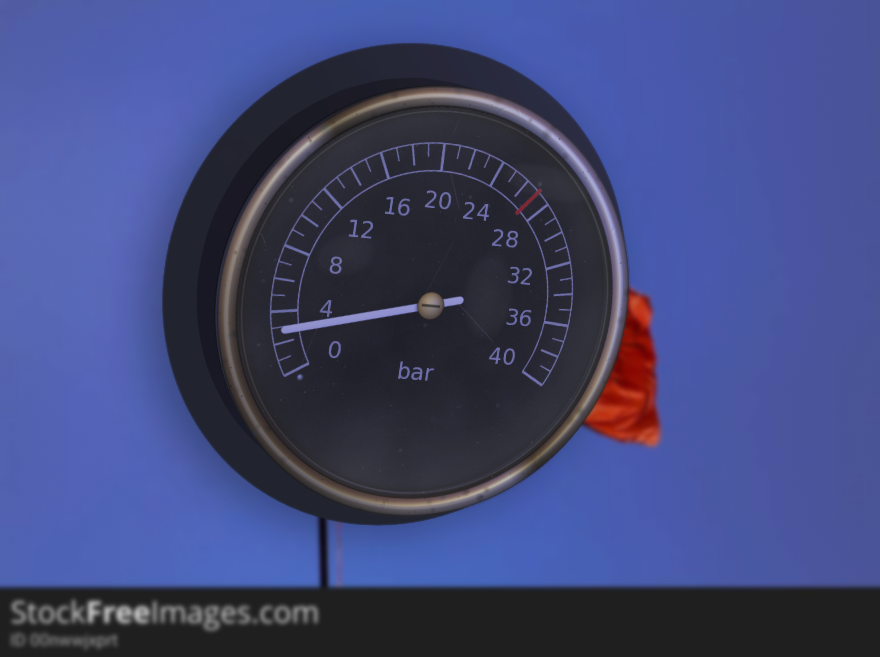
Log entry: **3** bar
